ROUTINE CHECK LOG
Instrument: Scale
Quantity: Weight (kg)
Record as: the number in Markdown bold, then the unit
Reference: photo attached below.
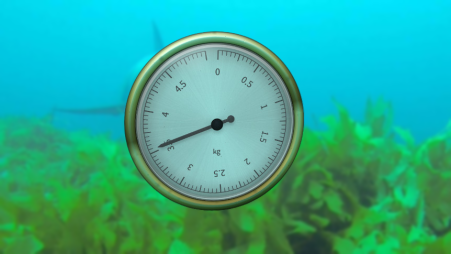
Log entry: **3.55** kg
